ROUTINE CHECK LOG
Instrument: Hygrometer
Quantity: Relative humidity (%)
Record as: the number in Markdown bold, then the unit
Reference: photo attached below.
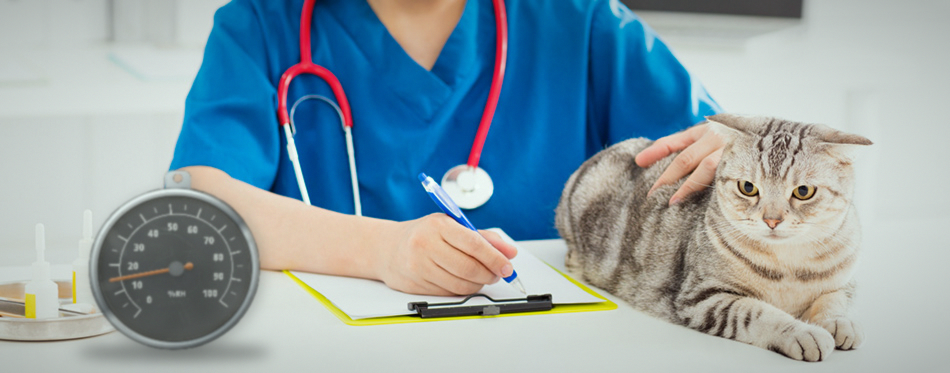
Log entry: **15** %
